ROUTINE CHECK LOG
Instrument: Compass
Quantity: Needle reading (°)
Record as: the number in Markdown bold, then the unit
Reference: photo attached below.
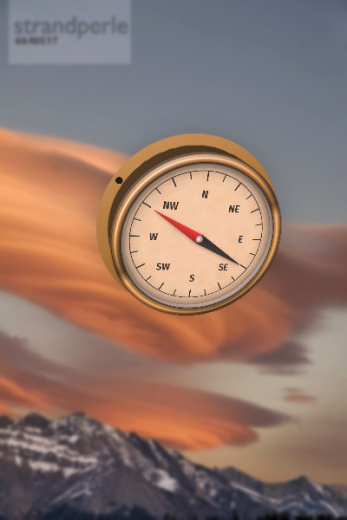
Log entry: **300** °
